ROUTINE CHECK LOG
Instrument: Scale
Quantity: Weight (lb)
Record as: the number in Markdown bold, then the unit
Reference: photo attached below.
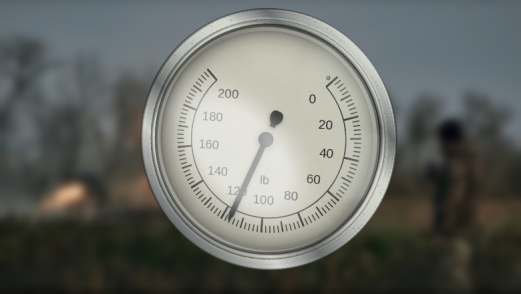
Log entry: **116** lb
